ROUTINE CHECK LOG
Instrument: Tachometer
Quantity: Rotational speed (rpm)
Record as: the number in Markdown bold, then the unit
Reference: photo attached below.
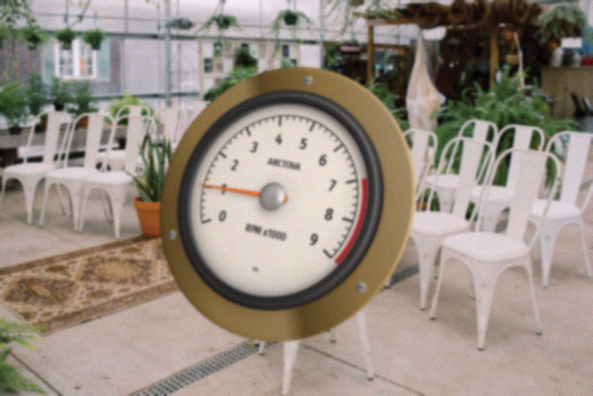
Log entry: **1000** rpm
